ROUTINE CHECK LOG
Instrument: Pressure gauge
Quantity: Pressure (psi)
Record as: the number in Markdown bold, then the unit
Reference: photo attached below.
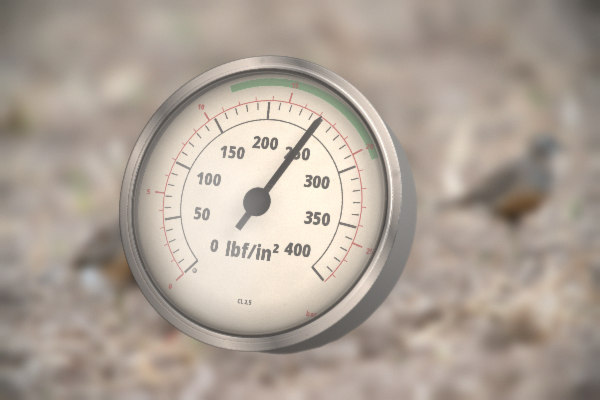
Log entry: **250** psi
